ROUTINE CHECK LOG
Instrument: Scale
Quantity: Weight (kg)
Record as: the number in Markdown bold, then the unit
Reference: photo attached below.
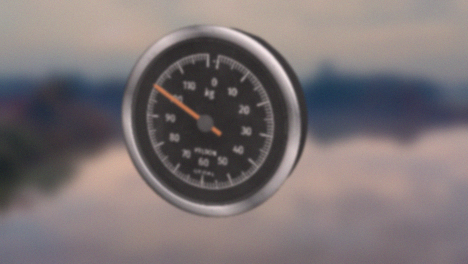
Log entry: **100** kg
